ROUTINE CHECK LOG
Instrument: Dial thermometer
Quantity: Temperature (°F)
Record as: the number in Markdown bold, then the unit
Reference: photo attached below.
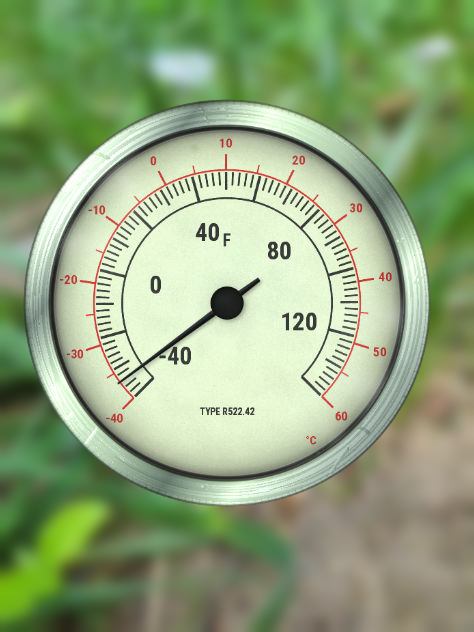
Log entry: **-34** °F
